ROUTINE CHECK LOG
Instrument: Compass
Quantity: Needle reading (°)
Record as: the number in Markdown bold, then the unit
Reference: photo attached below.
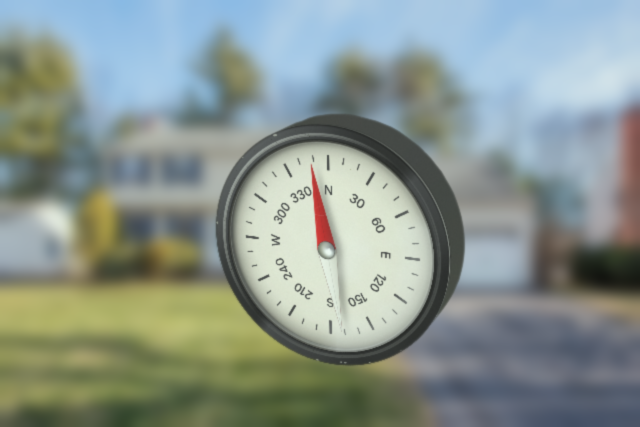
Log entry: **350** °
